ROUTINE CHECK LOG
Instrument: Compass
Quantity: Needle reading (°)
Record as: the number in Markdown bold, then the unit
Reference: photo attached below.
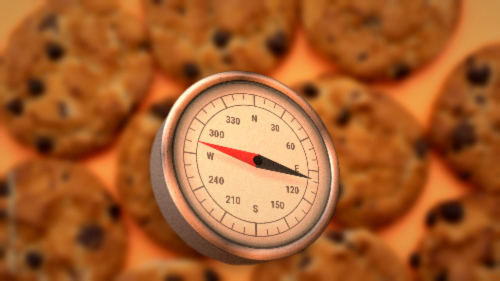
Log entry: **280** °
